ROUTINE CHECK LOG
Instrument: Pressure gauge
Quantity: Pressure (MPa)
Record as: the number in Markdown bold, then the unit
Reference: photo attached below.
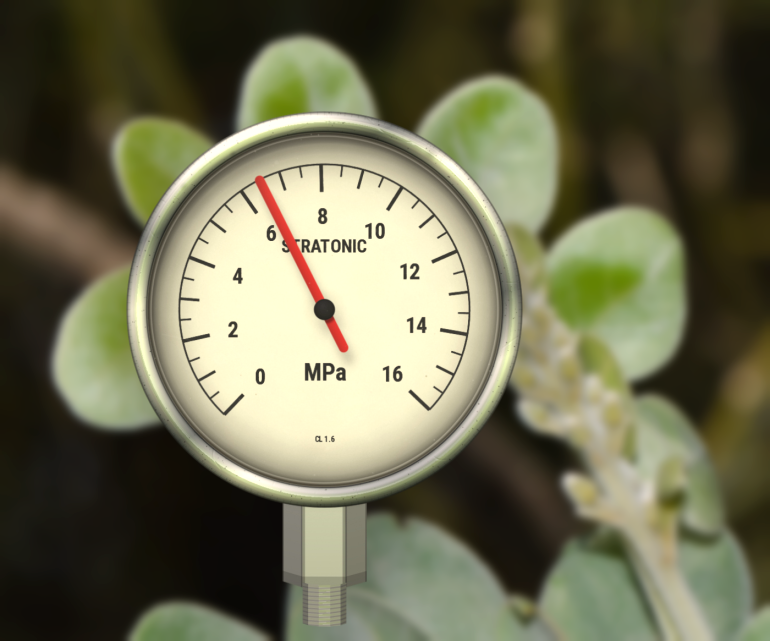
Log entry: **6.5** MPa
